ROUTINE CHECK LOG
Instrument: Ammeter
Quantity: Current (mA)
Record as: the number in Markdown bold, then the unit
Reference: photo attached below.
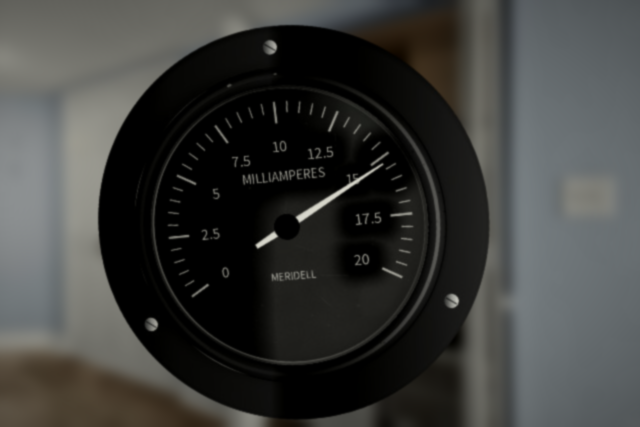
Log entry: **15.25** mA
